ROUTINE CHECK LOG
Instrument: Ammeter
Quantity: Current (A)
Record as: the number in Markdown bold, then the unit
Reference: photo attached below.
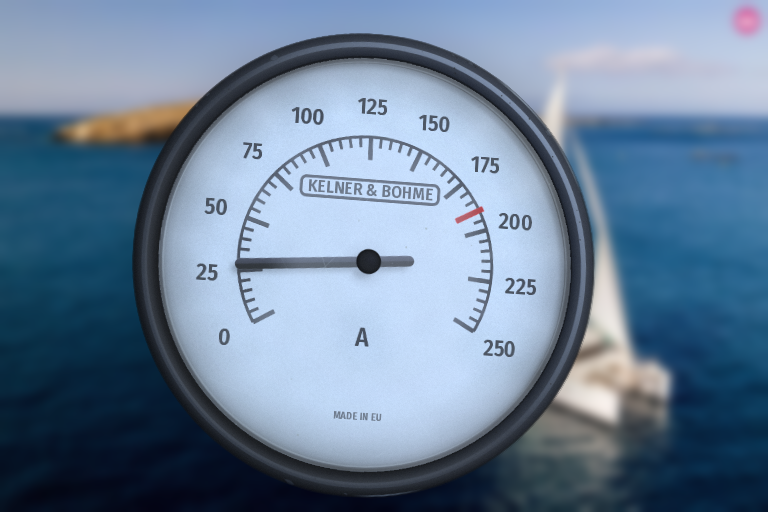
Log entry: **27.5** A
